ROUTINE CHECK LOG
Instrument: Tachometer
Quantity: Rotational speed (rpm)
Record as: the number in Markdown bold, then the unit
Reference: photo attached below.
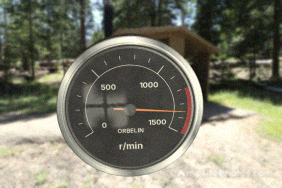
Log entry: **1350** rpm
